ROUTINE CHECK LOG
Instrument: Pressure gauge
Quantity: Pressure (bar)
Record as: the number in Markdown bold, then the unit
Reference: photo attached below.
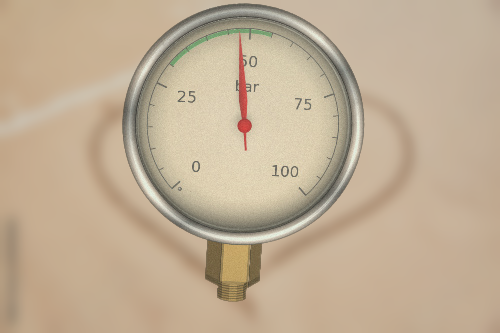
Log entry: **47.5** bar
